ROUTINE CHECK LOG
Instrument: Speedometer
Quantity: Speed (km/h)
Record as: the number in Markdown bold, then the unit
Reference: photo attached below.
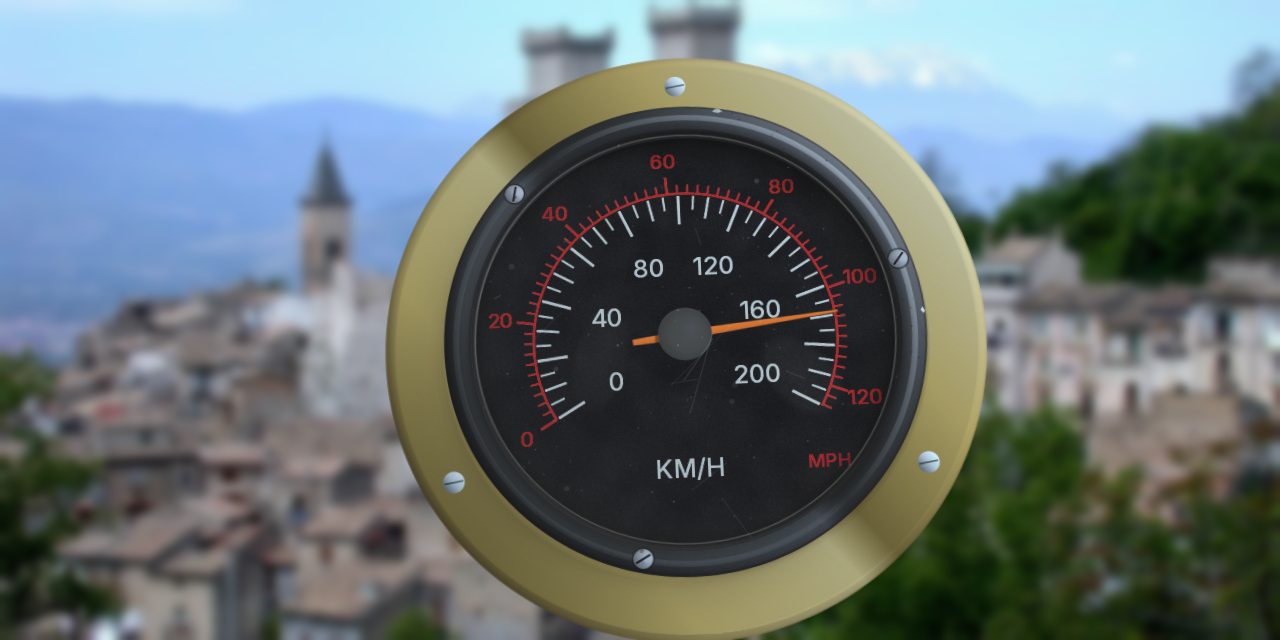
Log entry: **170** km/h
